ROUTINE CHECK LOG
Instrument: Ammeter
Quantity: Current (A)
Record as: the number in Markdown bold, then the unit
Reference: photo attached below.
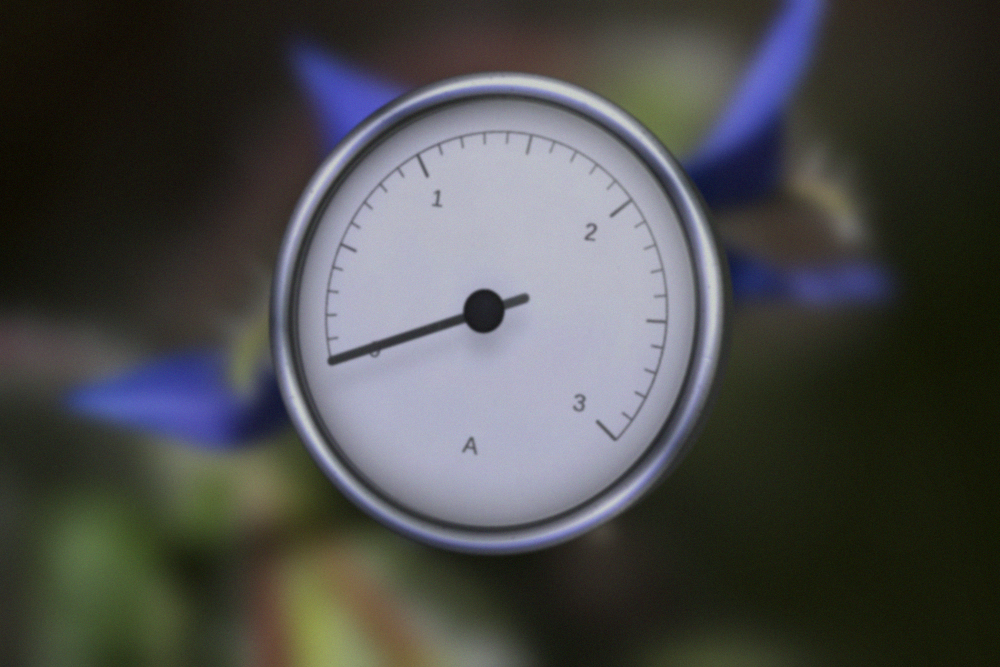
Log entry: **0** A
